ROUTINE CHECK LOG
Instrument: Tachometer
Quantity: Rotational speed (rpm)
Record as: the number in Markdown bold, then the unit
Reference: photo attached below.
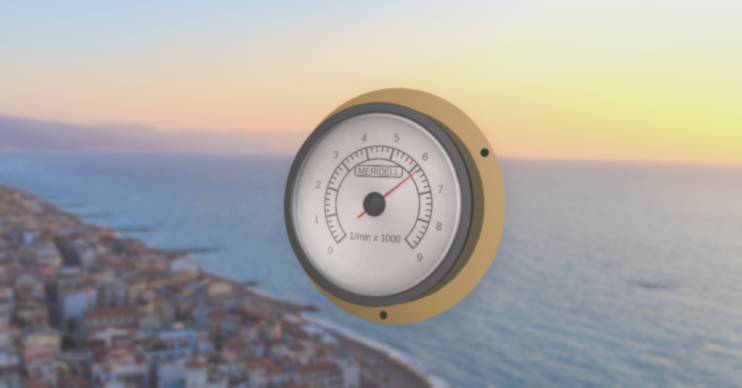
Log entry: **6200** rpm
